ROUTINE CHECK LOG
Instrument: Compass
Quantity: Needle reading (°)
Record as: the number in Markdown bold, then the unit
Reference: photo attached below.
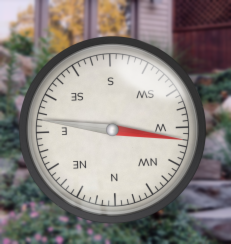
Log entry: **280** °
